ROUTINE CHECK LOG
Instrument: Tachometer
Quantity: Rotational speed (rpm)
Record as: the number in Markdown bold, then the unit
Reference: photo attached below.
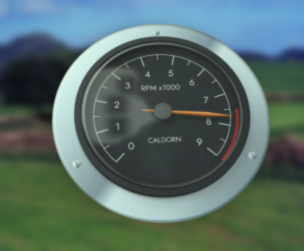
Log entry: **7750** rpm
